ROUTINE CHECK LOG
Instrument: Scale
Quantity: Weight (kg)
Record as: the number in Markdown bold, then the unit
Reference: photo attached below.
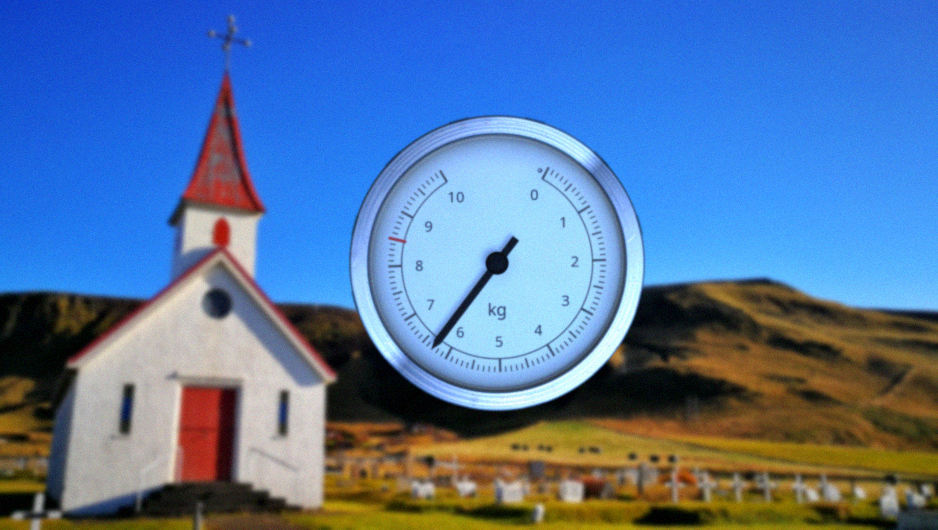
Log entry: **6.3** kg
